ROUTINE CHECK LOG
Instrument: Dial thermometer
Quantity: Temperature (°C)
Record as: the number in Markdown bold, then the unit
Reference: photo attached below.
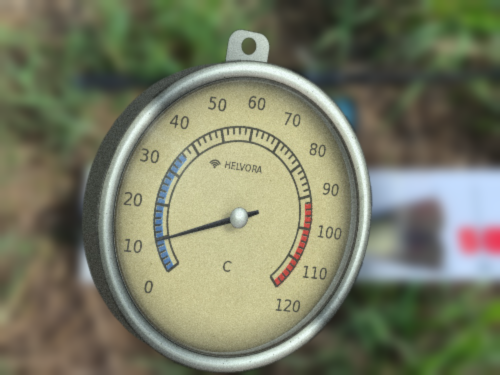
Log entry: **10** °C
